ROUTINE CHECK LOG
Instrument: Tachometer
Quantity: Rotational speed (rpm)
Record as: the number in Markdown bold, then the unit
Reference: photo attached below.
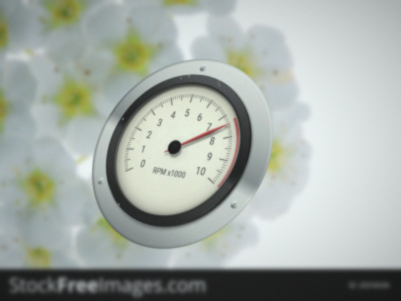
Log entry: **7500** rpm
